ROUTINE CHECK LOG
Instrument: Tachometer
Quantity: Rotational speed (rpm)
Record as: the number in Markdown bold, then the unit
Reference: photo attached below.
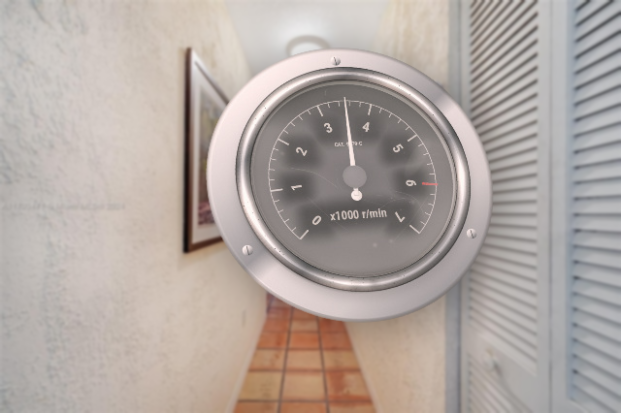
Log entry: **3500** rpm
